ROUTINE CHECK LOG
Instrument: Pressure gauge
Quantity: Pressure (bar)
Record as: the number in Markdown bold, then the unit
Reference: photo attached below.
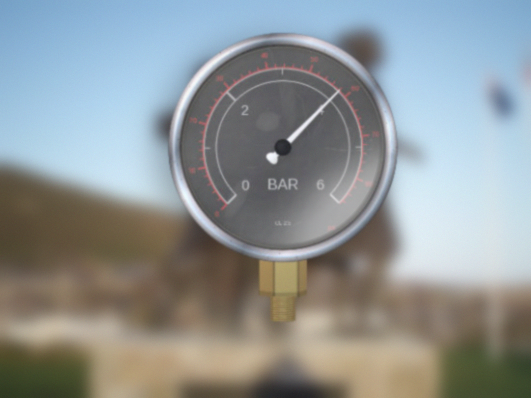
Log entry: **4** bar
